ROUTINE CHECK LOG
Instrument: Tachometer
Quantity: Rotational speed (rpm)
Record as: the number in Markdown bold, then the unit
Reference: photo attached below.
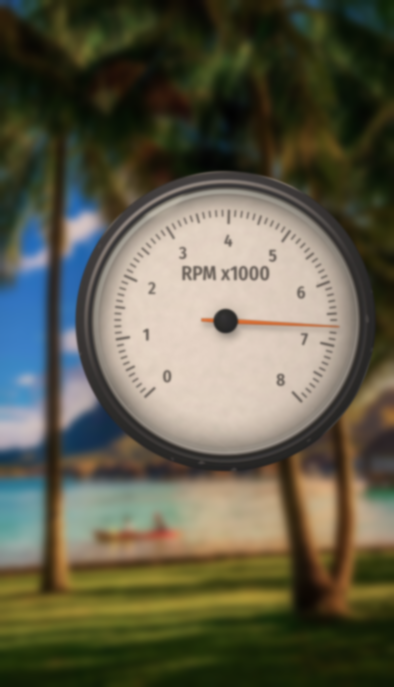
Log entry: **6700** rpm
